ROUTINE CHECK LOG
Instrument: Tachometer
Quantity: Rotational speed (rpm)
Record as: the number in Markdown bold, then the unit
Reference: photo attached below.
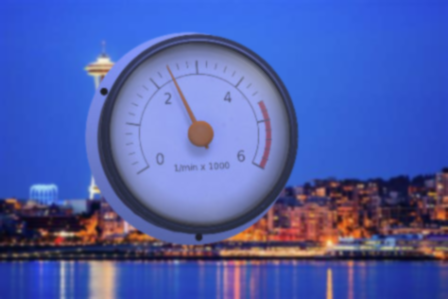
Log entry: **2400** rpm
